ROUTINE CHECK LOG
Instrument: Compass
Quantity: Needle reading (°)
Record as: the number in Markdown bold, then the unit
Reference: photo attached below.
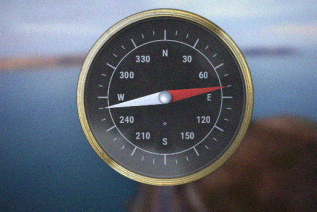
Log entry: **80** °
